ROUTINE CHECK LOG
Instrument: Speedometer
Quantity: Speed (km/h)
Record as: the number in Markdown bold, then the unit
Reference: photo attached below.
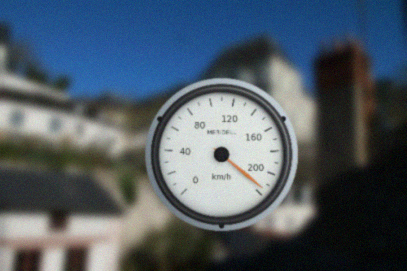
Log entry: **215** km/h
